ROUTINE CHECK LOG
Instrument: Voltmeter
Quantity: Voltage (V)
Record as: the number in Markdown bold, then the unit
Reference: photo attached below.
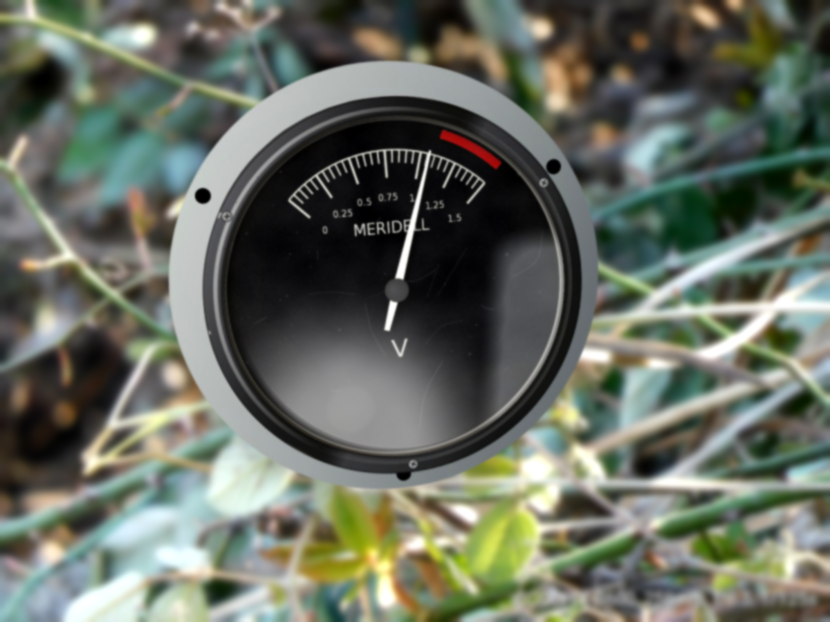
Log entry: **1.05** V
